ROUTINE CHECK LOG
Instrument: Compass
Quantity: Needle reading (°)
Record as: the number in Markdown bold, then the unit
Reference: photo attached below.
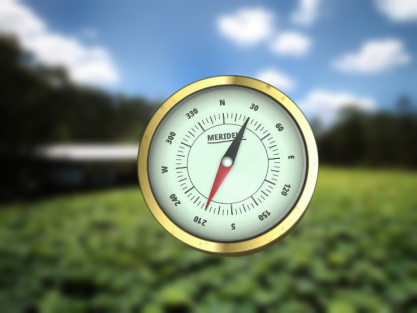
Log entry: **210** °
